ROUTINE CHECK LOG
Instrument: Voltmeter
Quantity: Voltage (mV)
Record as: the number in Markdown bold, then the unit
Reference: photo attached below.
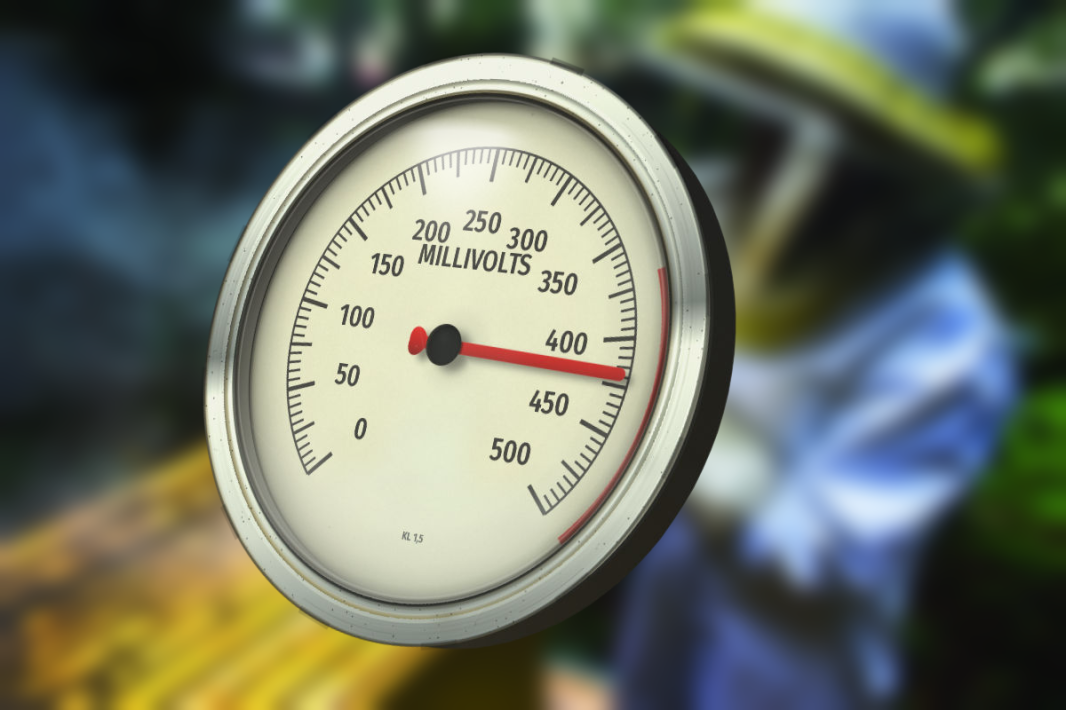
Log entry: **420** mV
